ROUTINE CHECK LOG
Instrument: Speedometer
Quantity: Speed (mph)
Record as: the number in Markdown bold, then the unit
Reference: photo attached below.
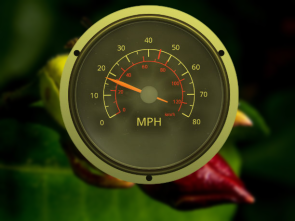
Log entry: **17.5** mph
